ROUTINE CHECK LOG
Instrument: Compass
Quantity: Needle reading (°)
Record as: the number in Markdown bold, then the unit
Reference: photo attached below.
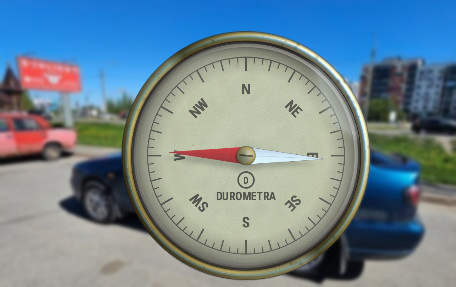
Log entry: **272.5** °
